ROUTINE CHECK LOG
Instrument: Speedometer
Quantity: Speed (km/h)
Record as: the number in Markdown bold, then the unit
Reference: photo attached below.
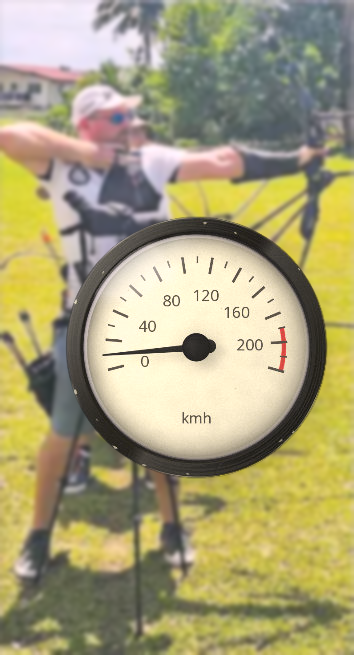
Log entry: **10** km/h
